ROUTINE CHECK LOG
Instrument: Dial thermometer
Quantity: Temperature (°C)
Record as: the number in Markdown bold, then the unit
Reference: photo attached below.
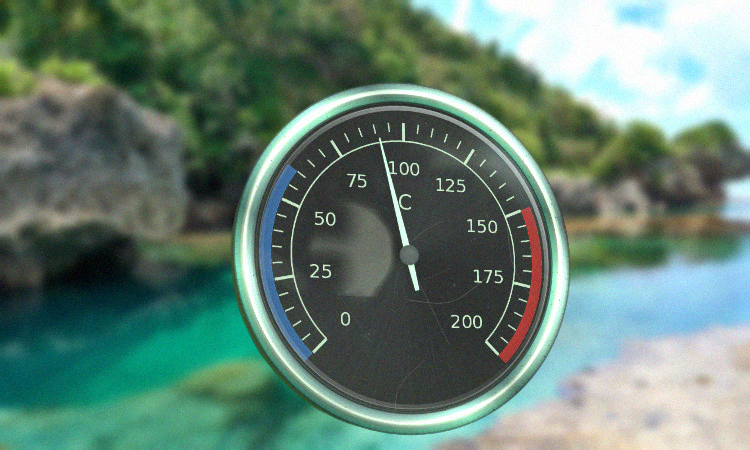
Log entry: **90** °C
